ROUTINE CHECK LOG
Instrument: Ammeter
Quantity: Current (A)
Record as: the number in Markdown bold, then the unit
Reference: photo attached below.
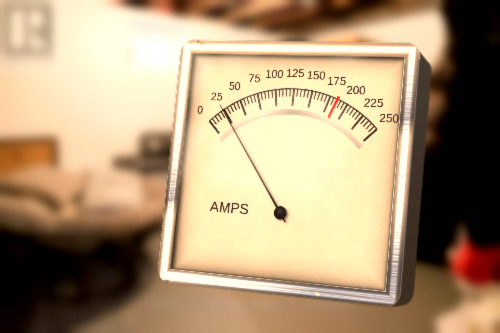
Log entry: **25** A
